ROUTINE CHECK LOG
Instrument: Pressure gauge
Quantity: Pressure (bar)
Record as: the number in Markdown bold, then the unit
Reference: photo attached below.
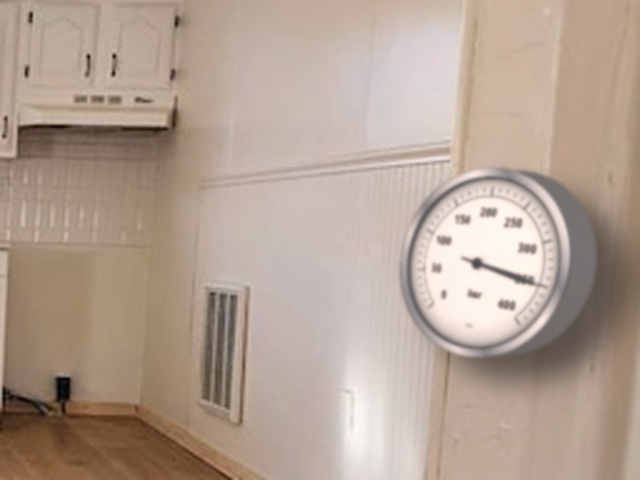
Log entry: **350** bar
